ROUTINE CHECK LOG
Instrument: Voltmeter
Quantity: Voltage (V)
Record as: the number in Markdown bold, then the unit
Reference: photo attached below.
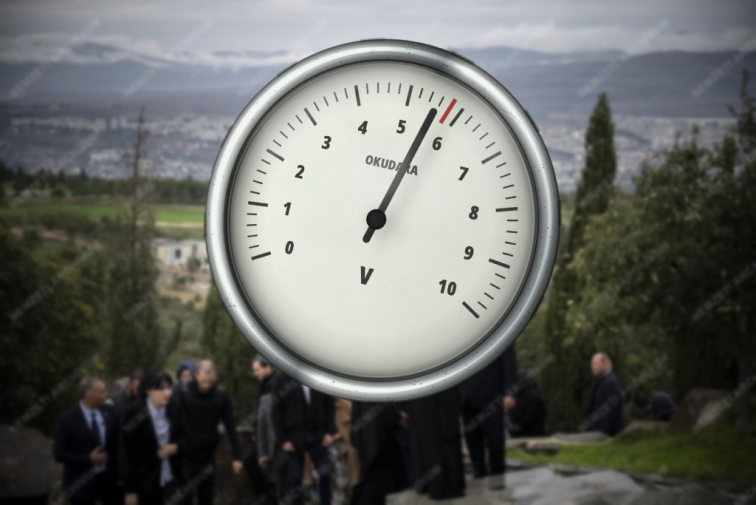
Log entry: **5.6** V
